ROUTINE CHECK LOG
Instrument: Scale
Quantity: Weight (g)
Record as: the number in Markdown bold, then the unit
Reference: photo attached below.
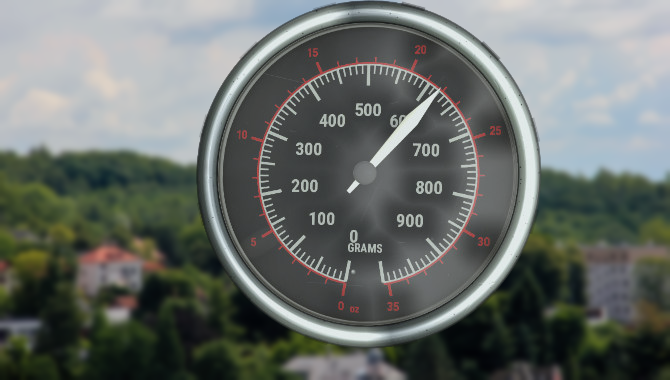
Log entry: **620** g
